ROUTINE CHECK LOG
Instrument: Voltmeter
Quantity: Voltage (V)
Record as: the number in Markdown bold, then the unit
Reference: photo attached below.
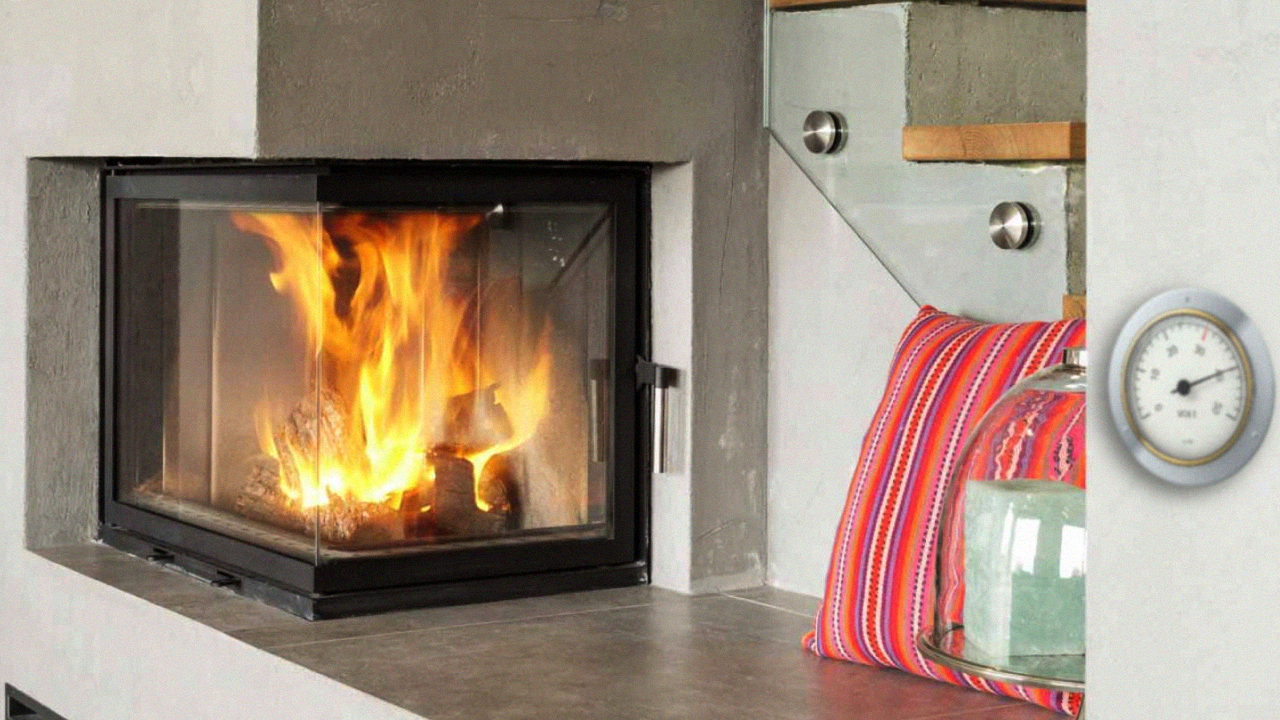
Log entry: **40** V
